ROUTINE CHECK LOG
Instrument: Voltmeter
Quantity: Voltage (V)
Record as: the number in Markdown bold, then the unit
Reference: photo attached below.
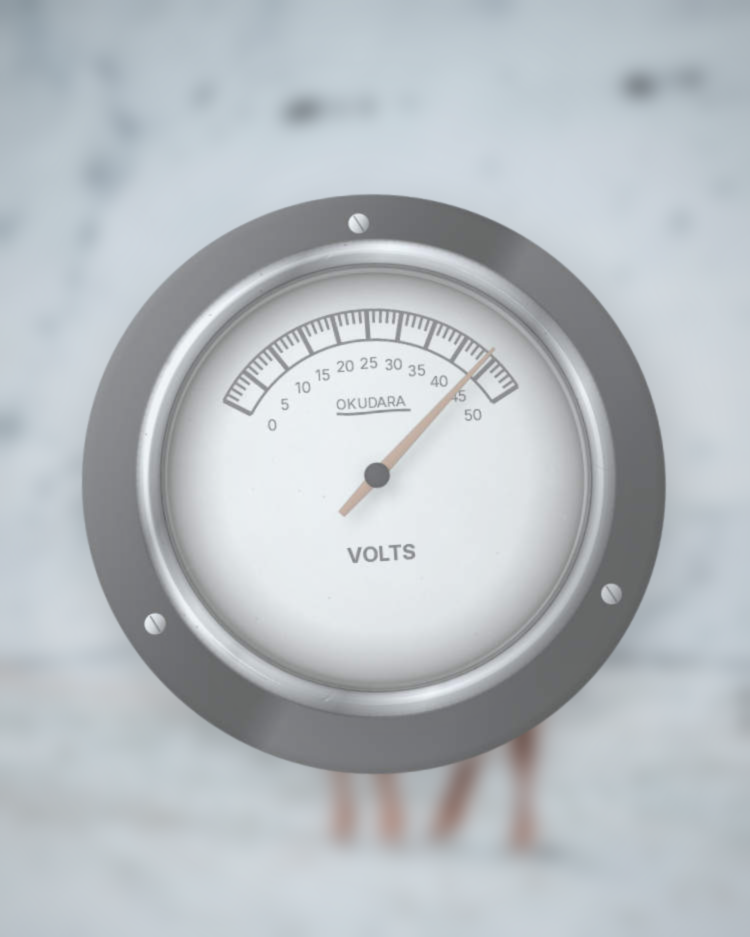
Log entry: **44** V
